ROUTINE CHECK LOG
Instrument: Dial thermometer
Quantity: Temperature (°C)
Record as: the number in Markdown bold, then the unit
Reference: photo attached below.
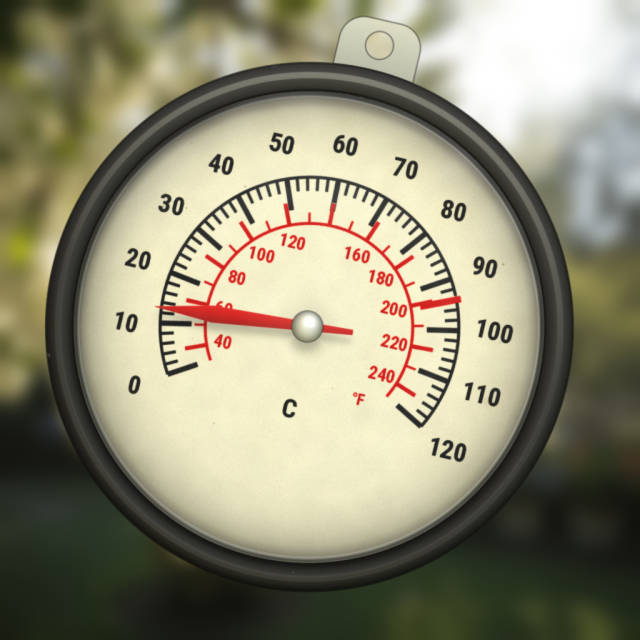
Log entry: **13** °C
